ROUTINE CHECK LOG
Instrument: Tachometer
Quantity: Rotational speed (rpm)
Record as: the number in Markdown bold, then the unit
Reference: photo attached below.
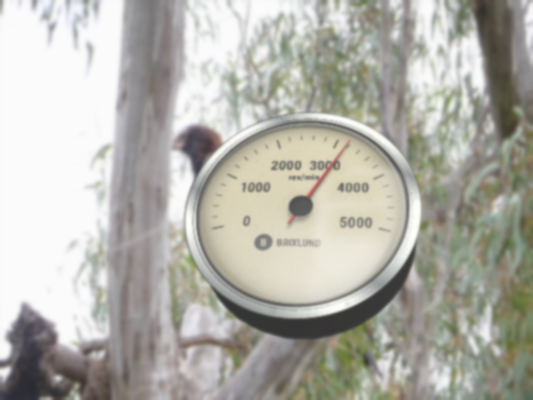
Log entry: **3200** rpm
